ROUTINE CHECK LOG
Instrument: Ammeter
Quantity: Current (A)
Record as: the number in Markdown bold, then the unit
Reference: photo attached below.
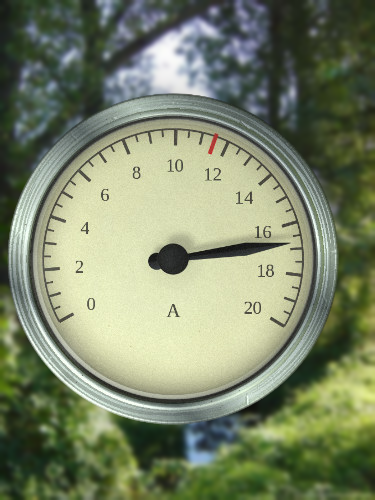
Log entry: **16.75** A
